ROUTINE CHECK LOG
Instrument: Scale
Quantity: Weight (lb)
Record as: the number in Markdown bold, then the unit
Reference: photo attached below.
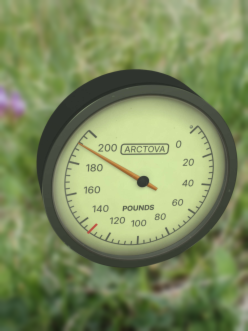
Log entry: **192** lb
